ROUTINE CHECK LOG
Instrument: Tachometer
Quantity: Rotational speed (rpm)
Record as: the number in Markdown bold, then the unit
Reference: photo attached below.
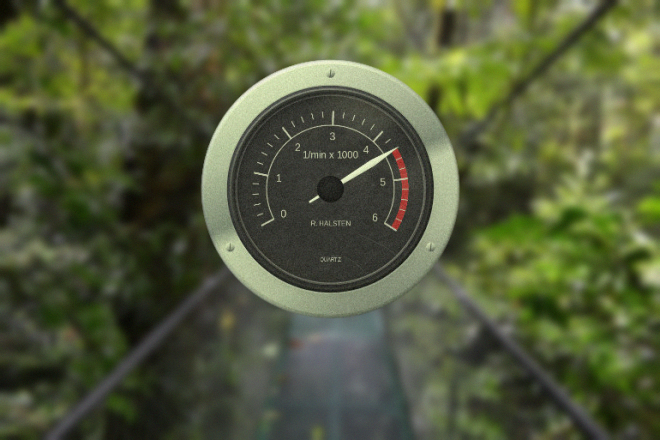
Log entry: **4400** rpm
